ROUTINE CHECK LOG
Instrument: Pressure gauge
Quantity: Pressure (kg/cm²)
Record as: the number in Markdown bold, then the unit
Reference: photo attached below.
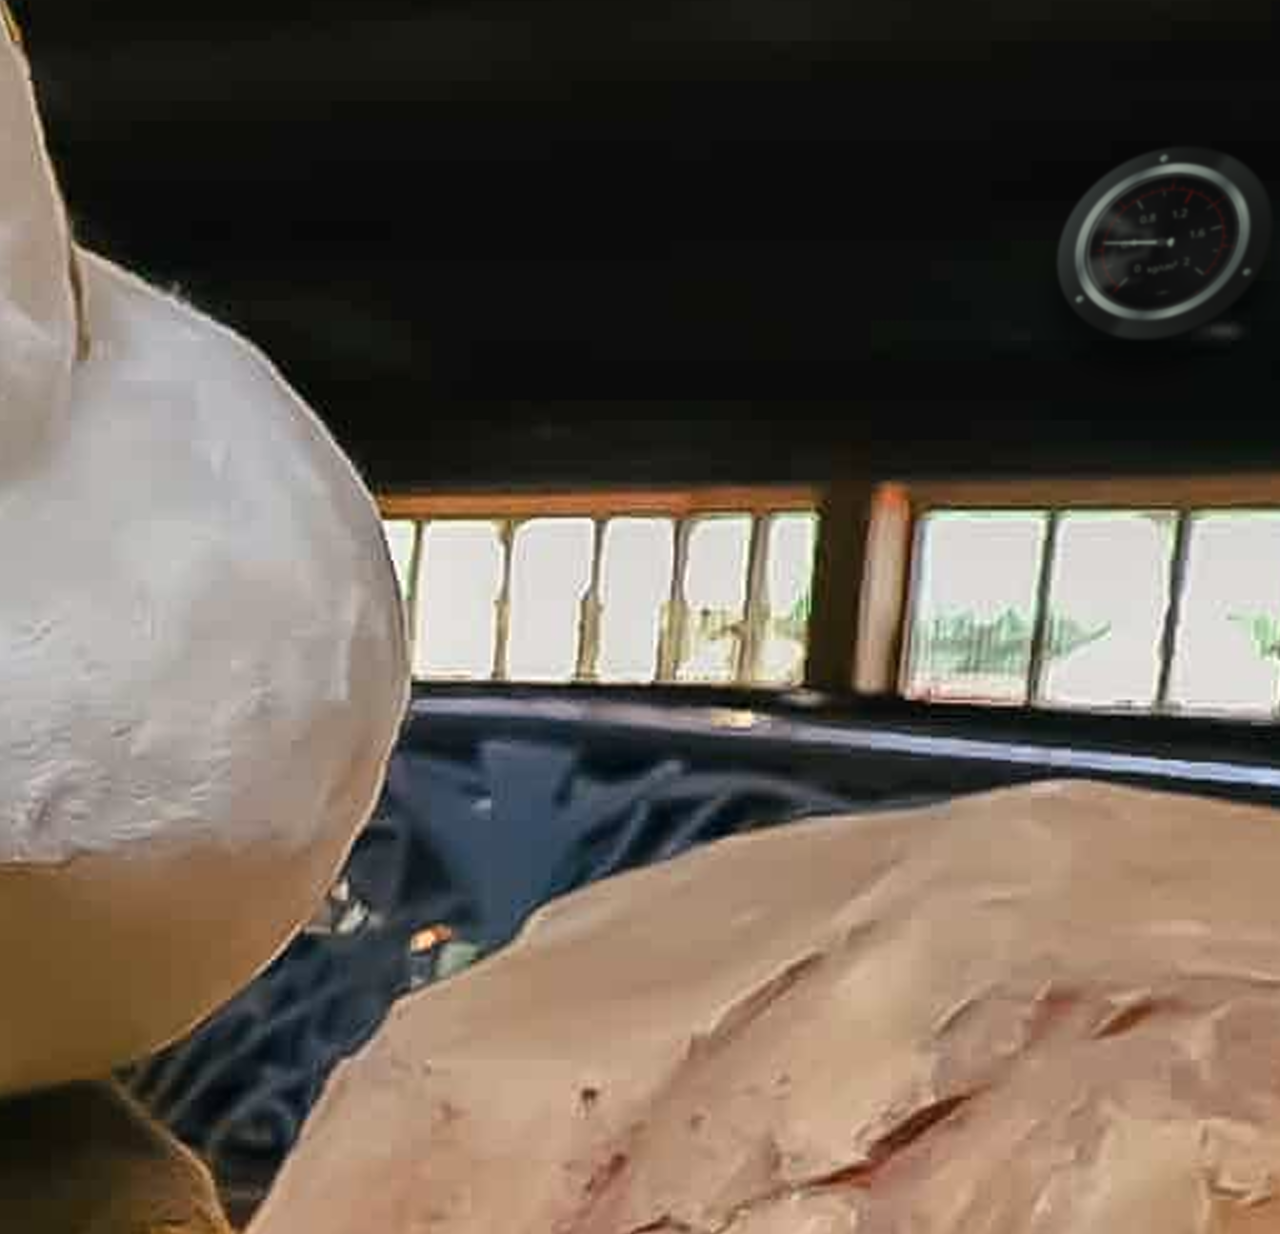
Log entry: **0.4** kg/cm²
